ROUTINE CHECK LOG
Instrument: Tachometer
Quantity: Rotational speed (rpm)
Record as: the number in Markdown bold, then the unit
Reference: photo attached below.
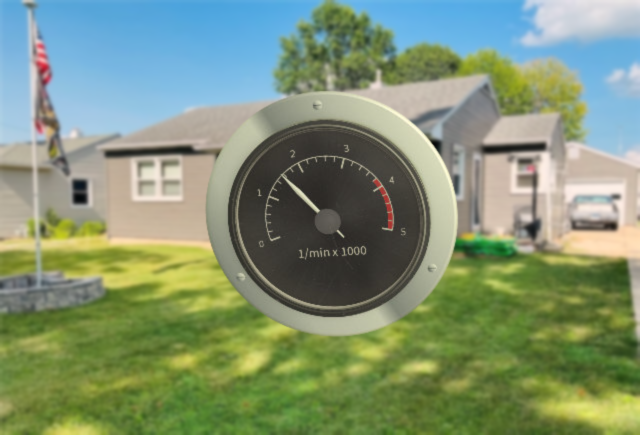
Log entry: **1600** rpm
